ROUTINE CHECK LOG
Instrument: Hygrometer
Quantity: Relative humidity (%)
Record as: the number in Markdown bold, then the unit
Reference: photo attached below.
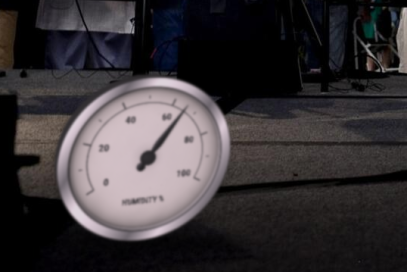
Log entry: **65** %
